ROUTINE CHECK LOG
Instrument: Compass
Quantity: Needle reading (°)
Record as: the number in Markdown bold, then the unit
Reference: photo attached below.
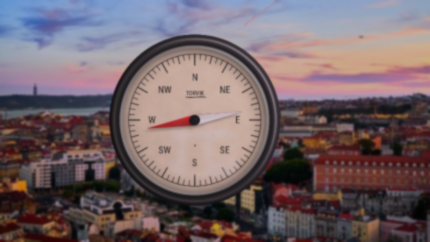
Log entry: **260** °
